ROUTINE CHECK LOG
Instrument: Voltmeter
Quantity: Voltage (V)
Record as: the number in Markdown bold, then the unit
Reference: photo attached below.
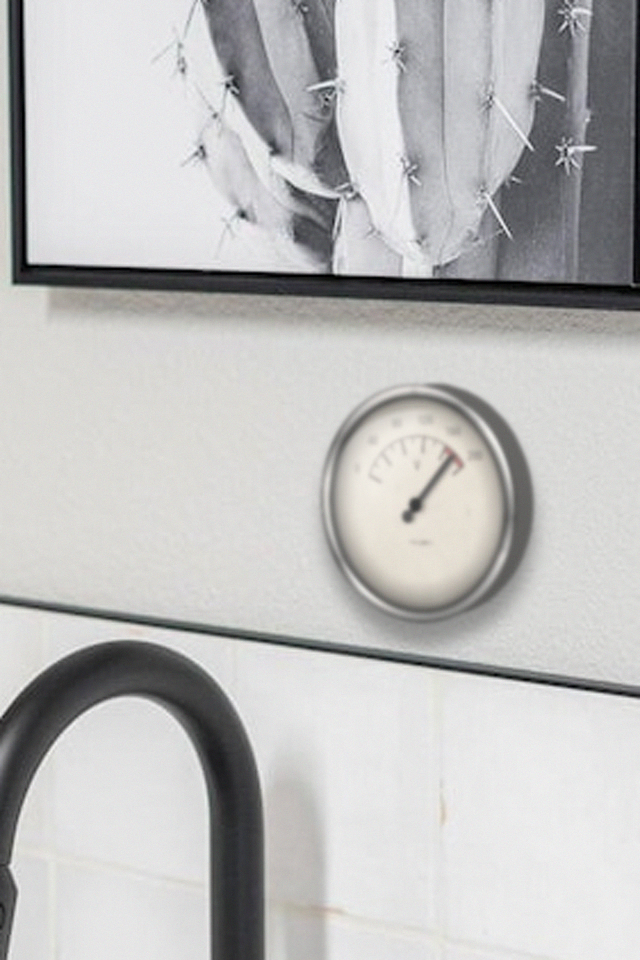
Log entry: **180** V
